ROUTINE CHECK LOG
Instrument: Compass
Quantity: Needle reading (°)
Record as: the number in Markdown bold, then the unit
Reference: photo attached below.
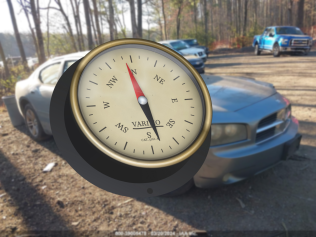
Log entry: **350** °
